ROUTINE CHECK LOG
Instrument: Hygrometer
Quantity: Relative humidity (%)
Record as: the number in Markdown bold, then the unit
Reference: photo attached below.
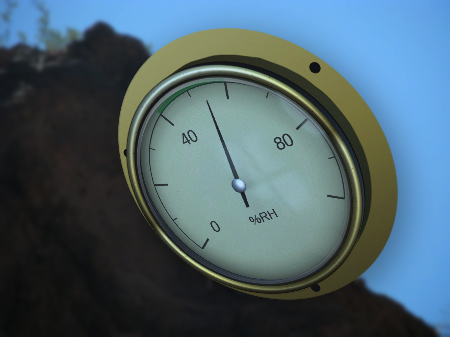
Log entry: **55** %
